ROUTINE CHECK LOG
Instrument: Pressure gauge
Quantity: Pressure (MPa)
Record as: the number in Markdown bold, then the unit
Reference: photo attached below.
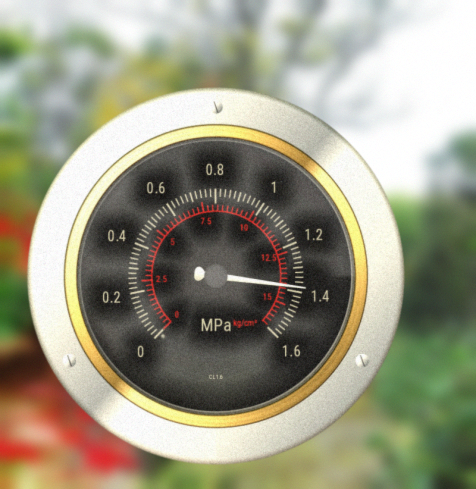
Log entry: **1.38** MPa
